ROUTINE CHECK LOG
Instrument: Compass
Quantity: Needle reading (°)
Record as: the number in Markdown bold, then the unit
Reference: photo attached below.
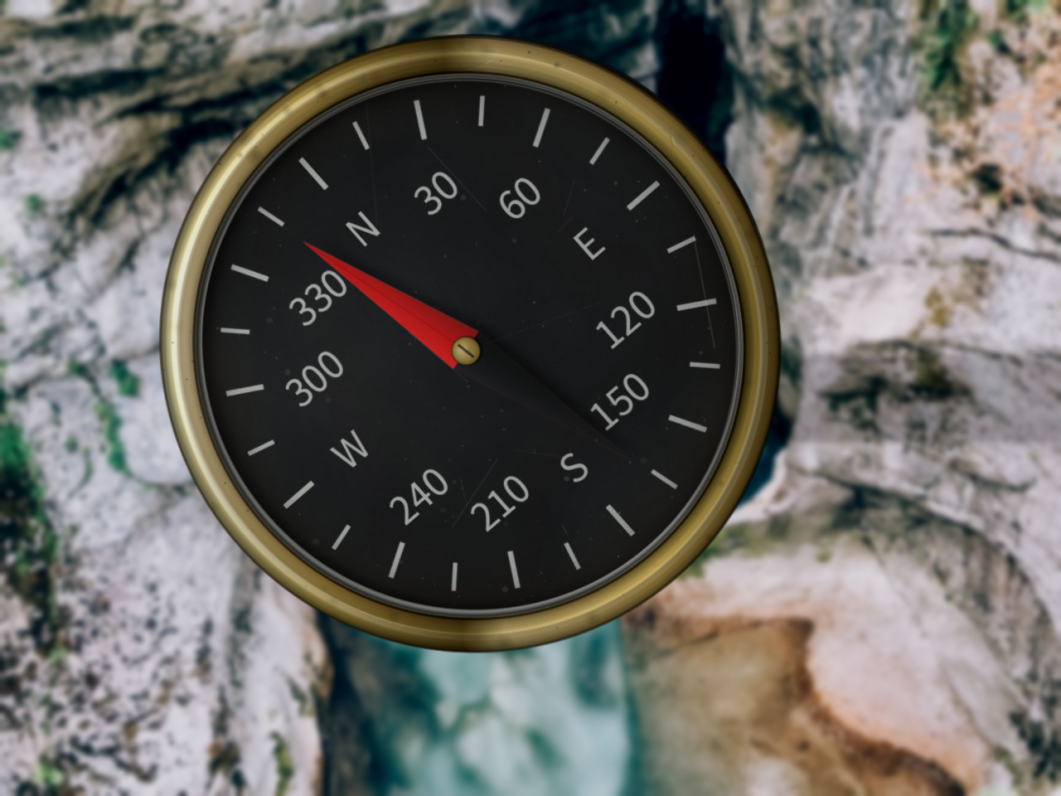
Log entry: **345** °
